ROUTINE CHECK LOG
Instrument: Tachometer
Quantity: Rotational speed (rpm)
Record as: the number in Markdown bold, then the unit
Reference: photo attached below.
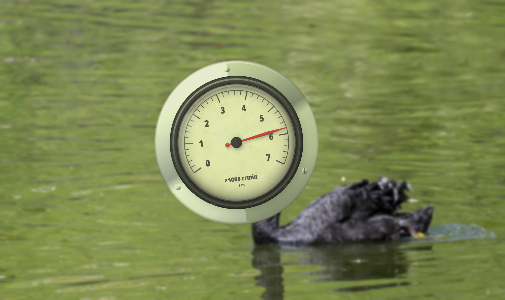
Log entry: **5800** rpm
